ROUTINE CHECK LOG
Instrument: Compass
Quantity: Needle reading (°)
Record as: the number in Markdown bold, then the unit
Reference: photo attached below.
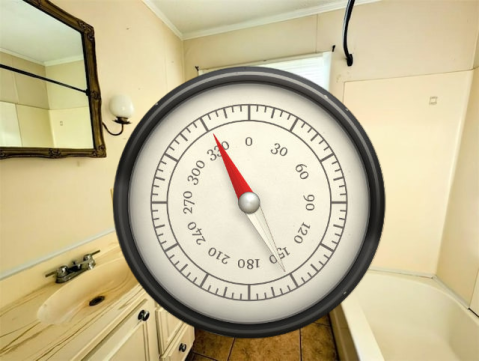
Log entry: **332.5** °
